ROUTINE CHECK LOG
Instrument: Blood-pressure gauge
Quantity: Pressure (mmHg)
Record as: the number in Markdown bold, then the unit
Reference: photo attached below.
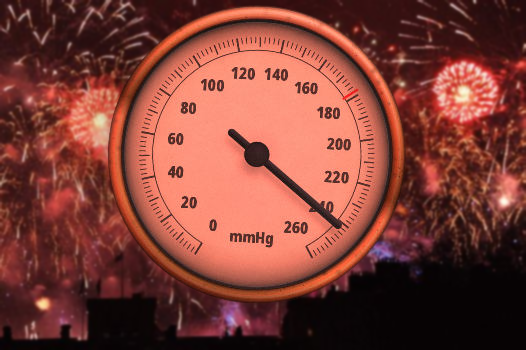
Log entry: **242** mmHg
